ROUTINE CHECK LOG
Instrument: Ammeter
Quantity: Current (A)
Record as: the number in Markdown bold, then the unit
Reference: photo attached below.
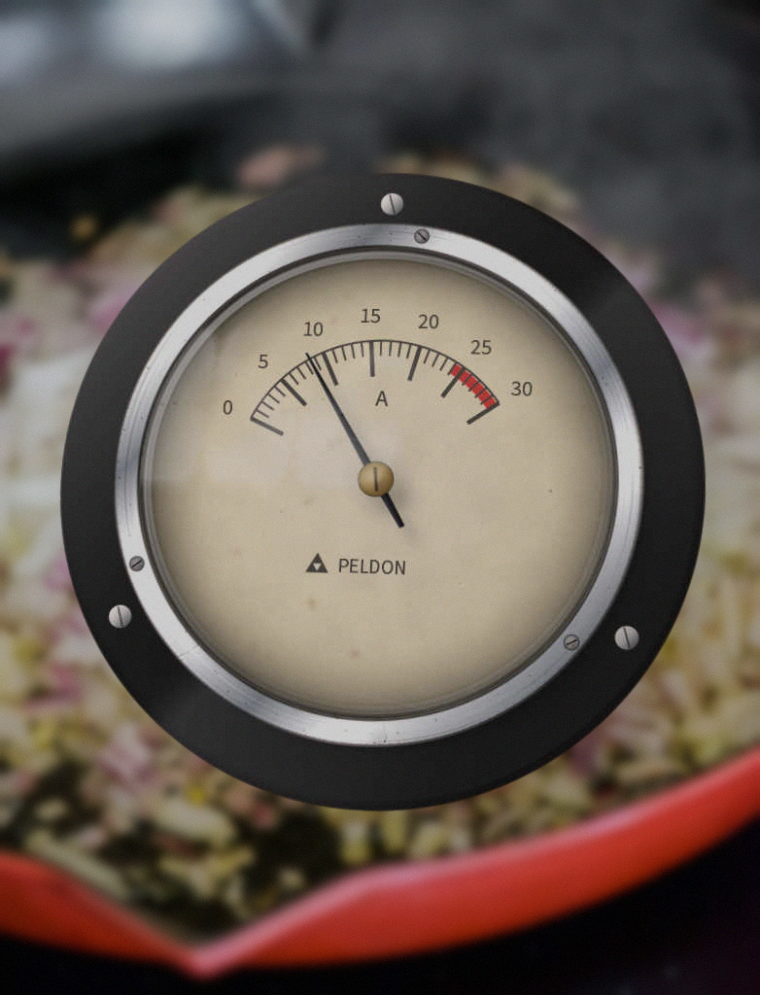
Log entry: **8.5** A
